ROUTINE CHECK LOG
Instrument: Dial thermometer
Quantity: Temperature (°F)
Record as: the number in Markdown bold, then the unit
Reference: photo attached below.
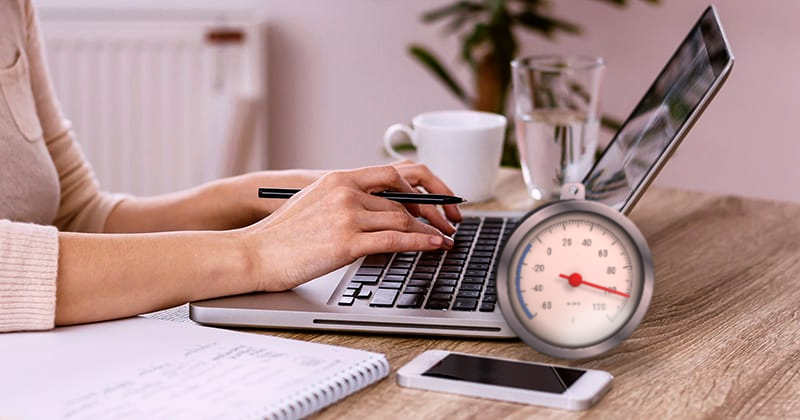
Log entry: **100** °F
